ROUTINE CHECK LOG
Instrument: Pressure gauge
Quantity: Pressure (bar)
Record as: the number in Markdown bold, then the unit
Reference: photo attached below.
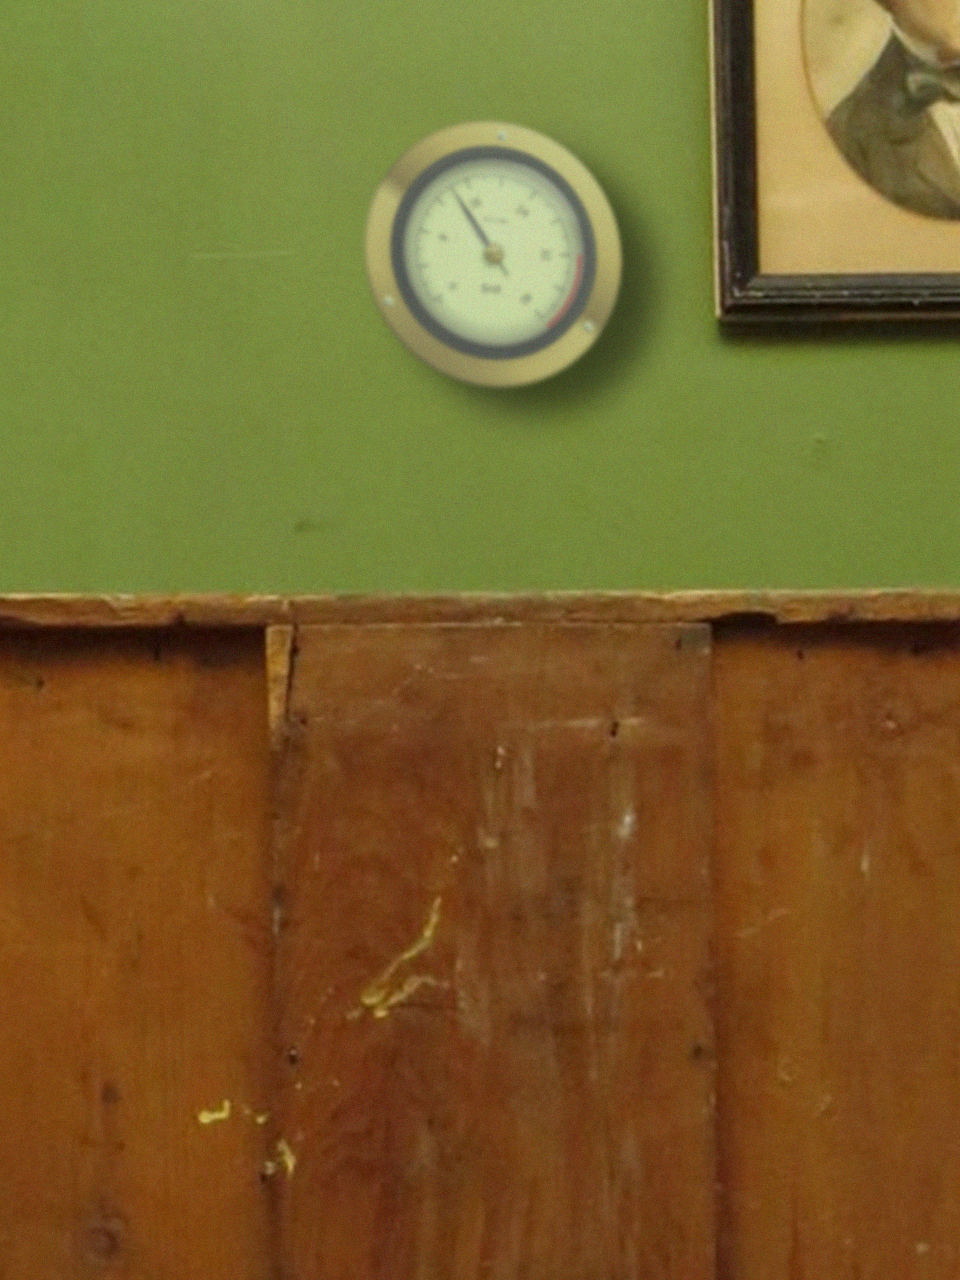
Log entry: **14** bar
